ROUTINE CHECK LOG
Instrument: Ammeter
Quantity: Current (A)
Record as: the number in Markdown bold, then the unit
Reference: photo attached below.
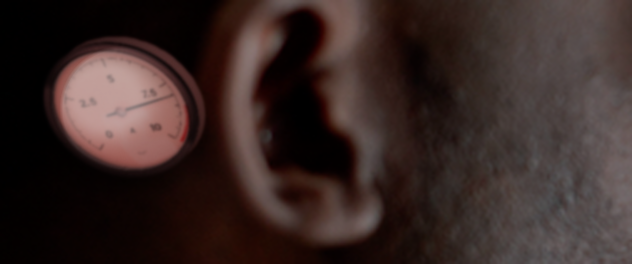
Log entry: **8** A
